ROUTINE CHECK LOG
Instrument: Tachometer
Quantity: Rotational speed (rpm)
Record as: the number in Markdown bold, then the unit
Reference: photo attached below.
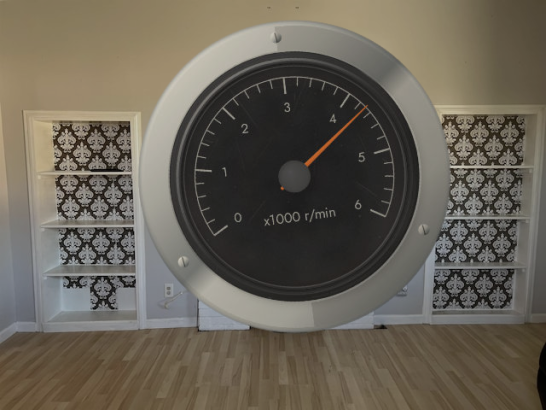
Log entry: **4300** rpm
